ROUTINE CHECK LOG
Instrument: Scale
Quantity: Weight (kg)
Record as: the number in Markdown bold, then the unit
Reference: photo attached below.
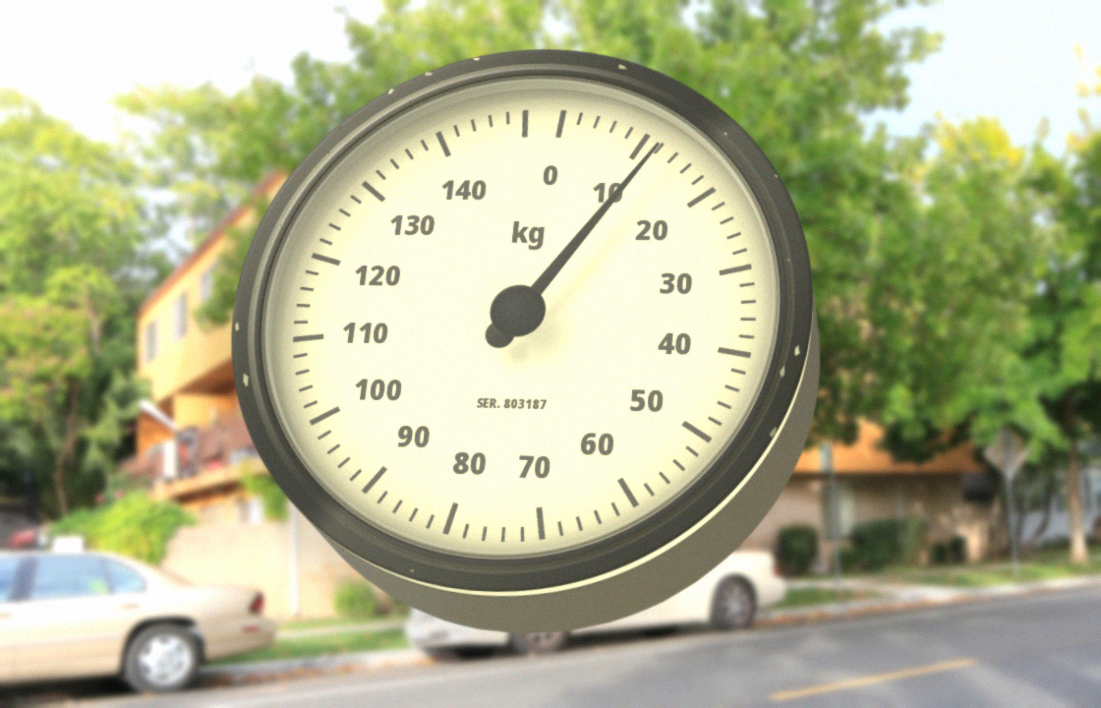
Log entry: **12** kg
